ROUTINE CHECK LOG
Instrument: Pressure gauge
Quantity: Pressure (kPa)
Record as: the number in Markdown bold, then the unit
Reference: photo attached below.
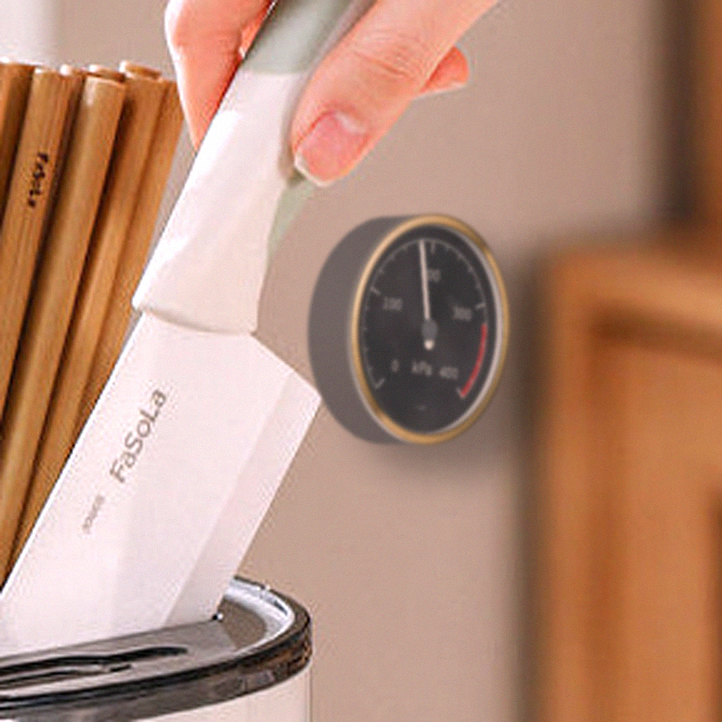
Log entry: **180** kPa
